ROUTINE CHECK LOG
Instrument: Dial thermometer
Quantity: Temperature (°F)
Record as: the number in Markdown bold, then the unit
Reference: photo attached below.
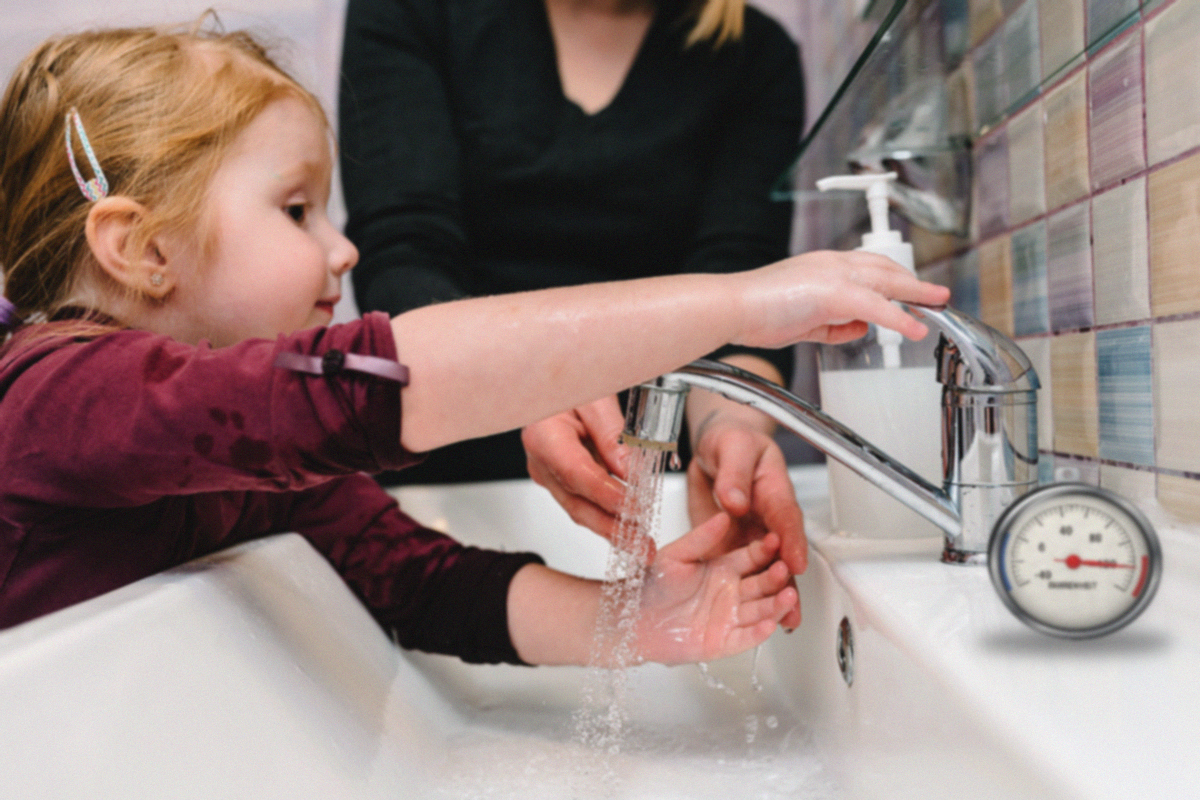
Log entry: **120** °F
